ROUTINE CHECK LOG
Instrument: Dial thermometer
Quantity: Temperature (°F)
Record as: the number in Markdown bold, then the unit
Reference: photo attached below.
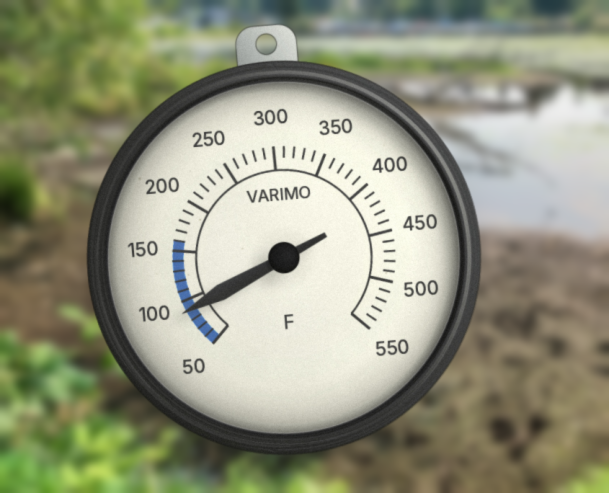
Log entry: **90** °F
